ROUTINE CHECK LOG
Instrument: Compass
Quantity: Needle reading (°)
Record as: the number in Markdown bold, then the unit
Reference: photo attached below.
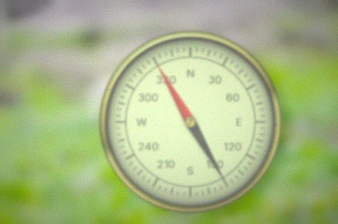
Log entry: **330** °
